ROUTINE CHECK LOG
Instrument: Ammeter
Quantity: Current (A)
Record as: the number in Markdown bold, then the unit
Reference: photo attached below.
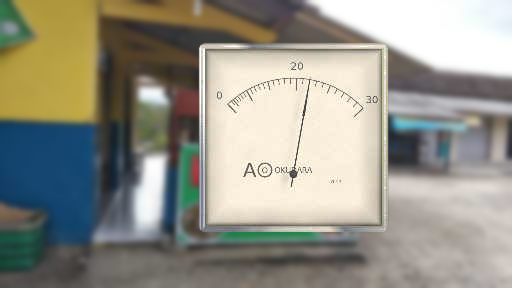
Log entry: **22** A
